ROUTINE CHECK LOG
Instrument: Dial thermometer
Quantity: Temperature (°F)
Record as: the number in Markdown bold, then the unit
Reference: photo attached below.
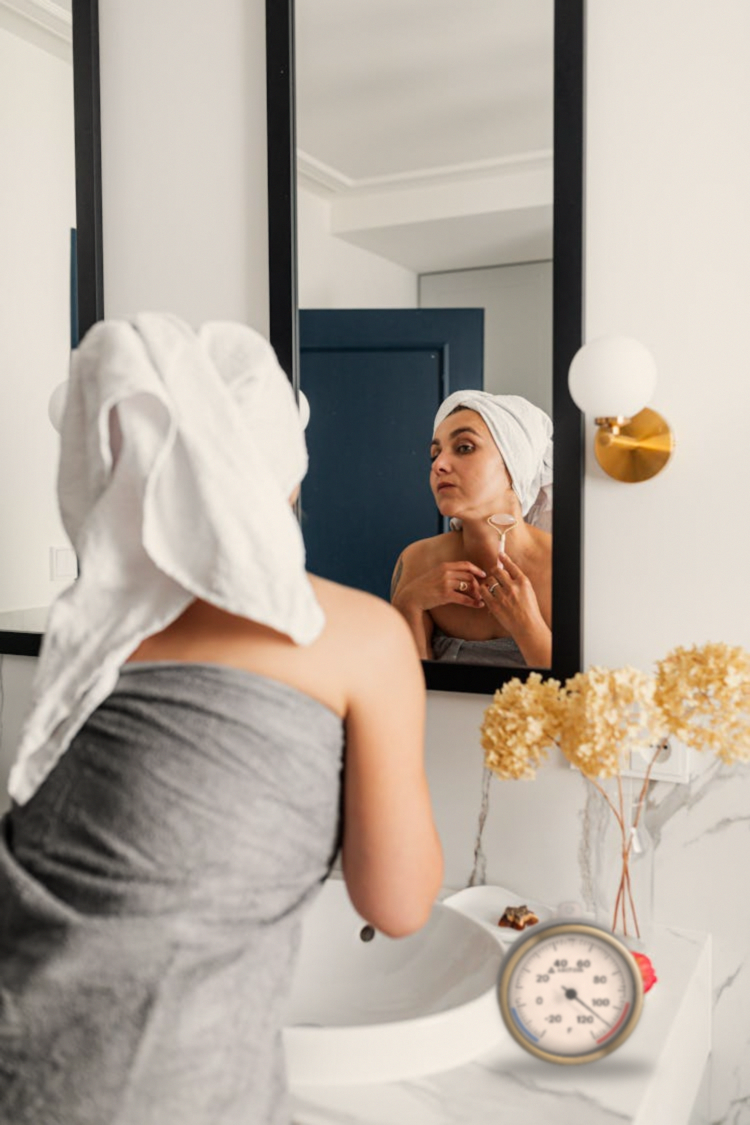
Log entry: **110** °F
